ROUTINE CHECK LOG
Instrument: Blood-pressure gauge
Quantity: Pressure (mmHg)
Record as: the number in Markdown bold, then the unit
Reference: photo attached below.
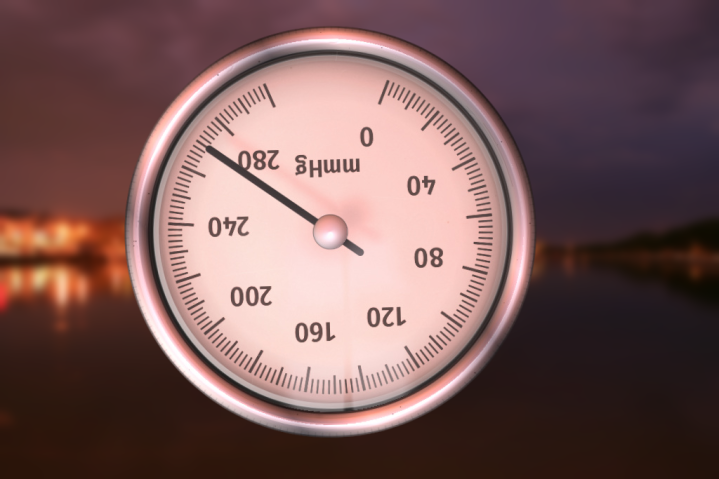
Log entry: **270** mmHg
